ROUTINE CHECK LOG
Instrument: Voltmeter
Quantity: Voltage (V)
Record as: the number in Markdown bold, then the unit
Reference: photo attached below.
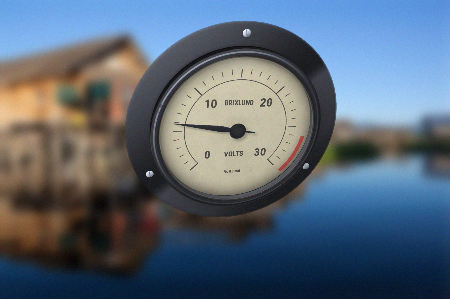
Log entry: **6** V
